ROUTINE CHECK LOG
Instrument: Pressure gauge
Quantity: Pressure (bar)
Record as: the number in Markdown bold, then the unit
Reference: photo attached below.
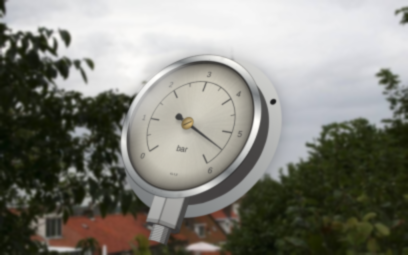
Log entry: **5.5** bar
